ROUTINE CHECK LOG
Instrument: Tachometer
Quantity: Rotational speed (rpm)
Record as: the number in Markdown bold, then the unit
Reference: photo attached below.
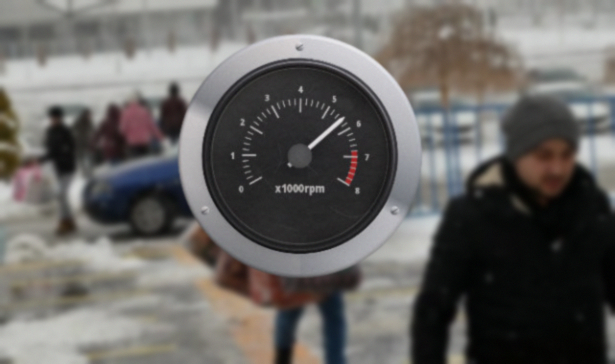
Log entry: **5600** rpm
